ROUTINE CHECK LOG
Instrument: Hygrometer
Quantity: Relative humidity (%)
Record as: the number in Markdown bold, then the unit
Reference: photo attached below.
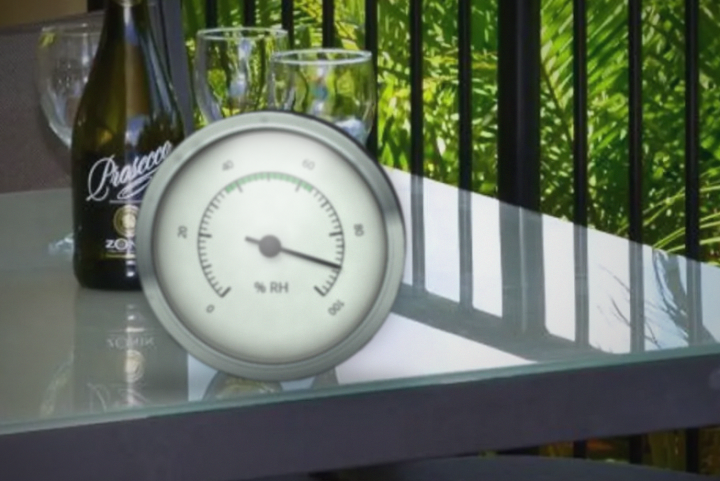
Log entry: **90** %
